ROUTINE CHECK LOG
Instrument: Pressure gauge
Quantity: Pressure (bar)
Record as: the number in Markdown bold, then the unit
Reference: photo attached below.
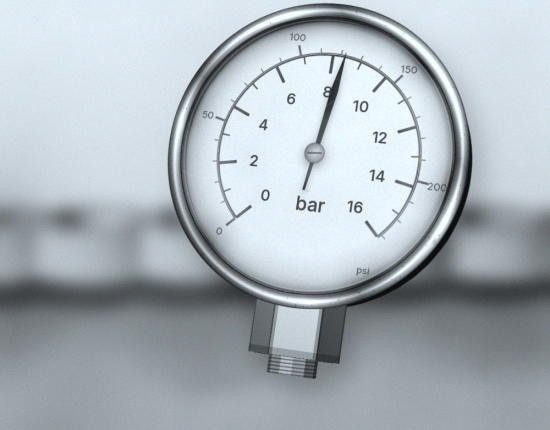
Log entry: **8.5** bar
